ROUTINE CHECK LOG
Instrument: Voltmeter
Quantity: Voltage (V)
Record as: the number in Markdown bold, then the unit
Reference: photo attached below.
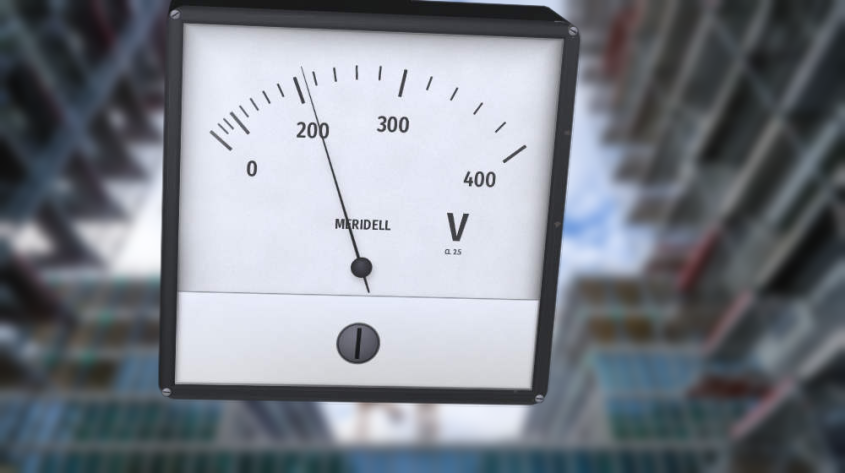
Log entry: **210** V
